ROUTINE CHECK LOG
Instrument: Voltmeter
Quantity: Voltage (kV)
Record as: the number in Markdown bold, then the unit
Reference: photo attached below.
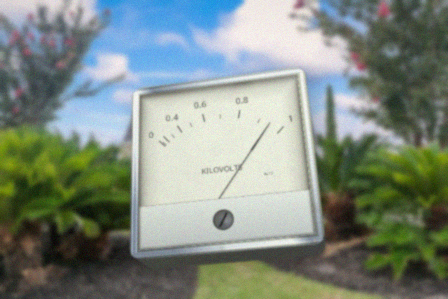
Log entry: **0.95** kV
